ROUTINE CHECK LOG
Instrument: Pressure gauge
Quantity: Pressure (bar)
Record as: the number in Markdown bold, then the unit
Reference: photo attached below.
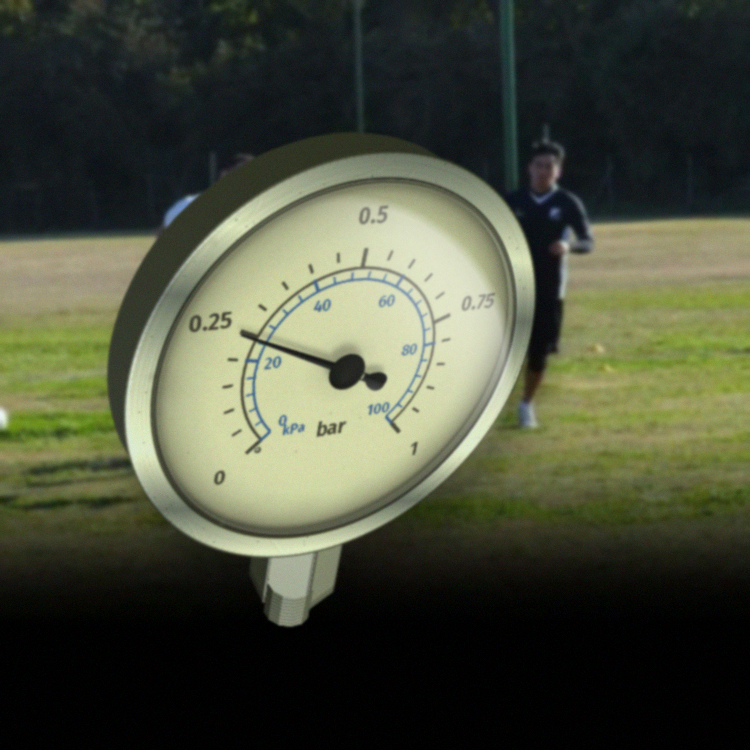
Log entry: **0.25** bar
